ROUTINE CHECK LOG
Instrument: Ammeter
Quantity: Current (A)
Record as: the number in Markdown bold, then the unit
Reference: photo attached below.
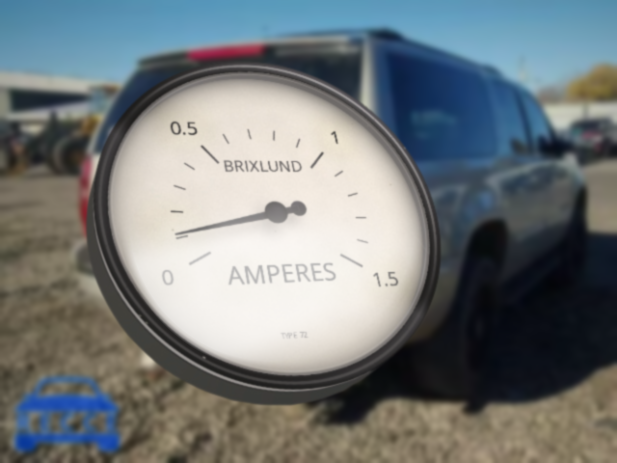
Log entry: **0.1** A
